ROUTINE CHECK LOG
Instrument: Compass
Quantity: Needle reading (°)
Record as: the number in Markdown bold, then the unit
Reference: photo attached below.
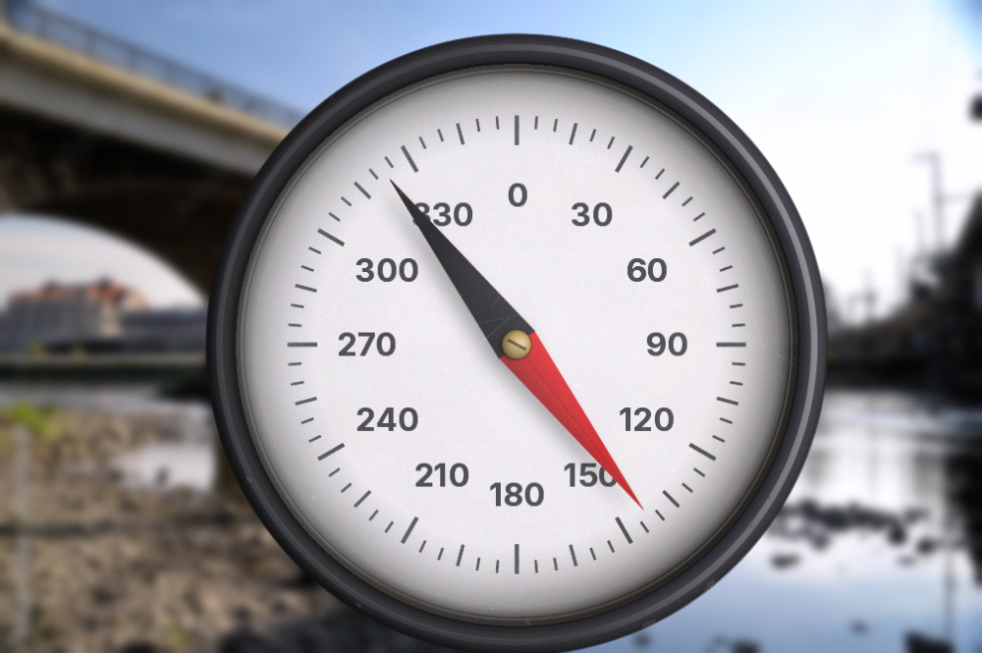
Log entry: **142.5** °
